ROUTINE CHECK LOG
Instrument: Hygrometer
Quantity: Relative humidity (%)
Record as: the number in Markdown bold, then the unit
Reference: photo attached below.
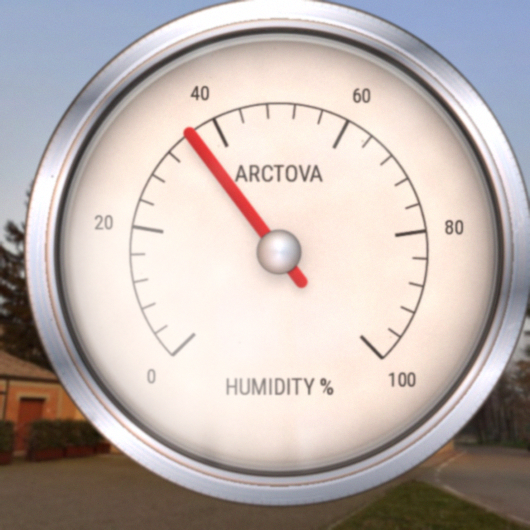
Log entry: **36** %
